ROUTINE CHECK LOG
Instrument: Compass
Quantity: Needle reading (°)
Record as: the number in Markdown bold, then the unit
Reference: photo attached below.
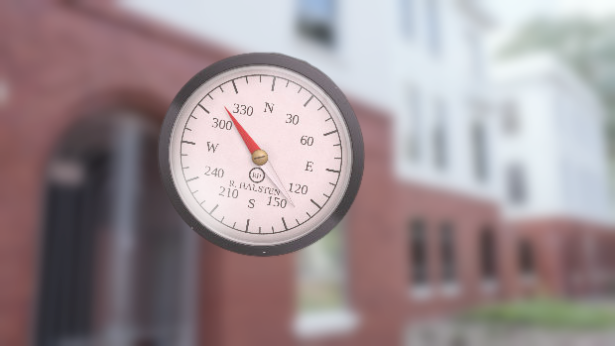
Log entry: **315** °
